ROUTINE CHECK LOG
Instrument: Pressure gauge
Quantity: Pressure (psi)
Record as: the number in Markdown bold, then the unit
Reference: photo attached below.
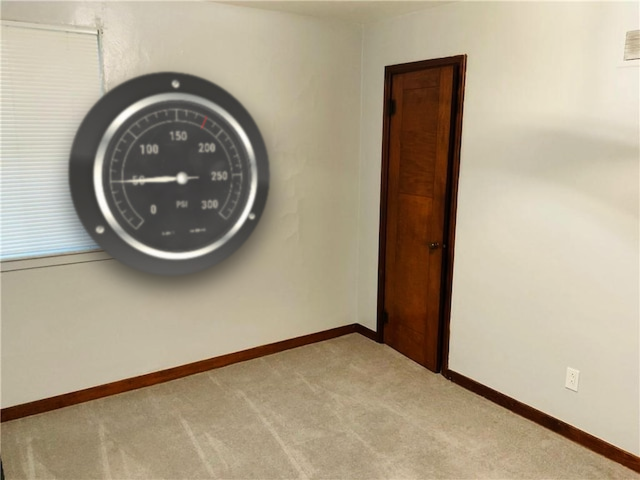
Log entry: **50** psi
